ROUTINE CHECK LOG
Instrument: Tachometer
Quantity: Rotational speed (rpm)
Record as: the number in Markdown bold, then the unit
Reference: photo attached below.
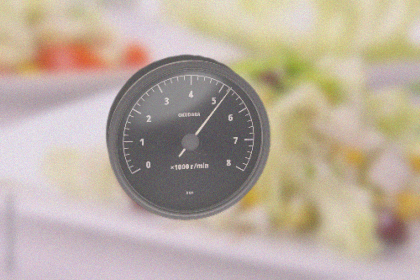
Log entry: **5200** rpm
